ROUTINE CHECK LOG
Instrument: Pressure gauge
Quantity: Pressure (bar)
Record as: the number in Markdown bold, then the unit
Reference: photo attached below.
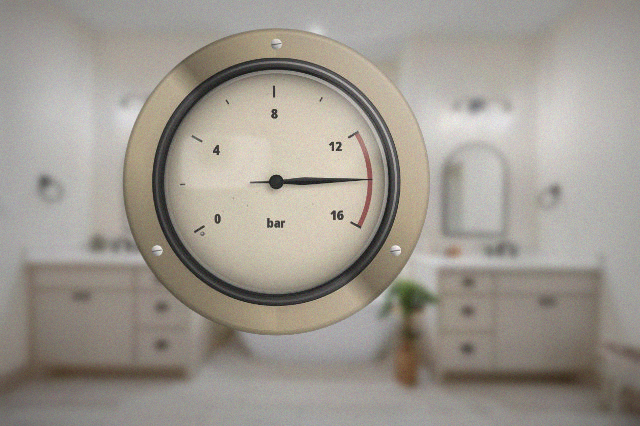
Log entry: **14** bar
